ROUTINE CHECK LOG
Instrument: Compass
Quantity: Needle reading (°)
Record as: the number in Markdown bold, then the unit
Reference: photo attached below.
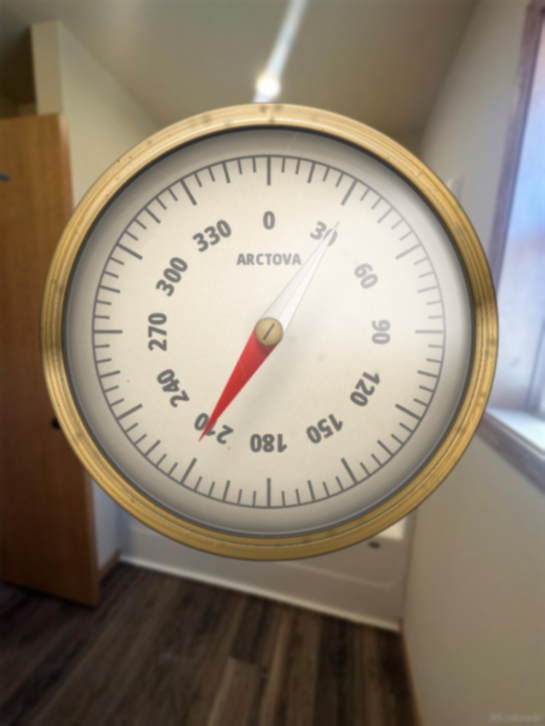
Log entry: **212.5** °
